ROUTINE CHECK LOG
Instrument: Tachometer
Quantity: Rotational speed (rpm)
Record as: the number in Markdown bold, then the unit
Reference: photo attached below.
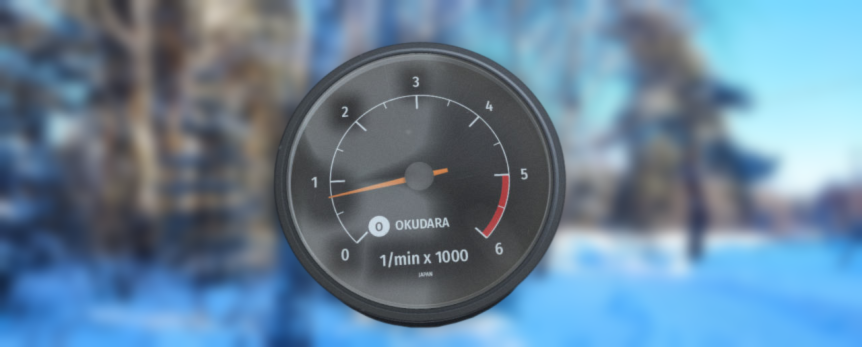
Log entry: **750** rpm
